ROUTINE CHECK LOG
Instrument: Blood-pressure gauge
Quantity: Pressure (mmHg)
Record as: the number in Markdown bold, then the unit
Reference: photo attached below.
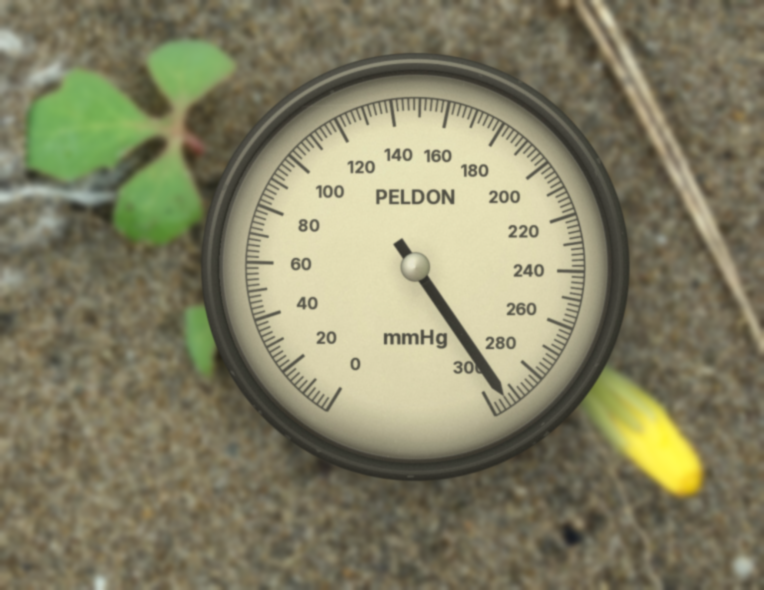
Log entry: **294** mmHg
